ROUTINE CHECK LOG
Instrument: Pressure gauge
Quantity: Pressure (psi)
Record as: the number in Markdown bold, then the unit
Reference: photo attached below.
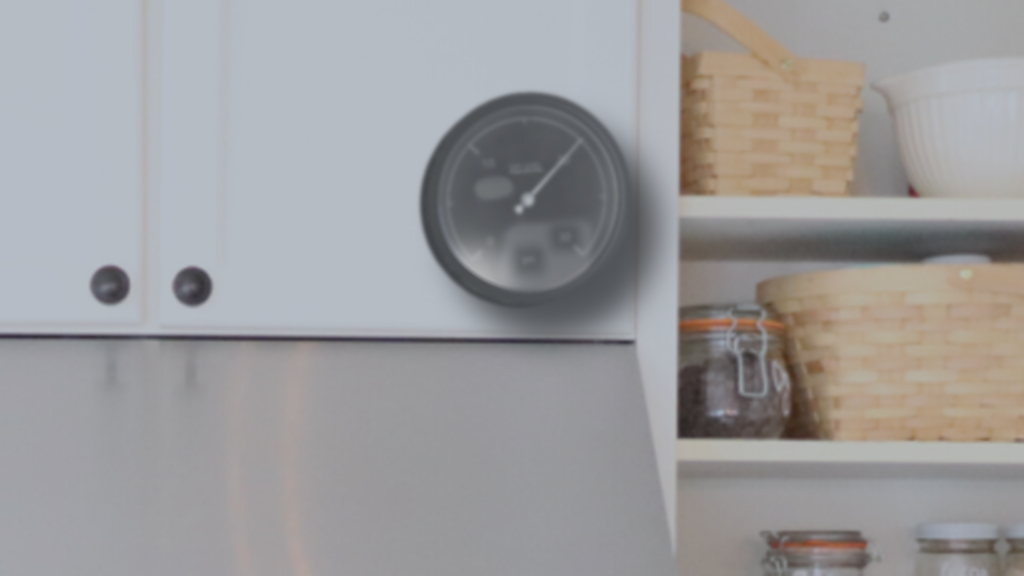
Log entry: **20** psi
